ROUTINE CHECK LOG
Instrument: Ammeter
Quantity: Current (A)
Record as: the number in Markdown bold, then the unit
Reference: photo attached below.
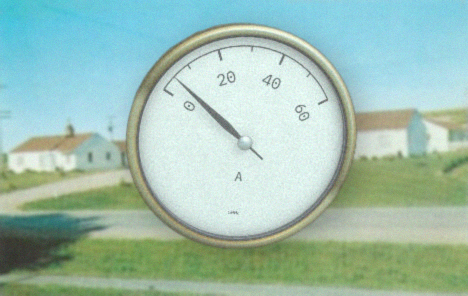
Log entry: **5** A
